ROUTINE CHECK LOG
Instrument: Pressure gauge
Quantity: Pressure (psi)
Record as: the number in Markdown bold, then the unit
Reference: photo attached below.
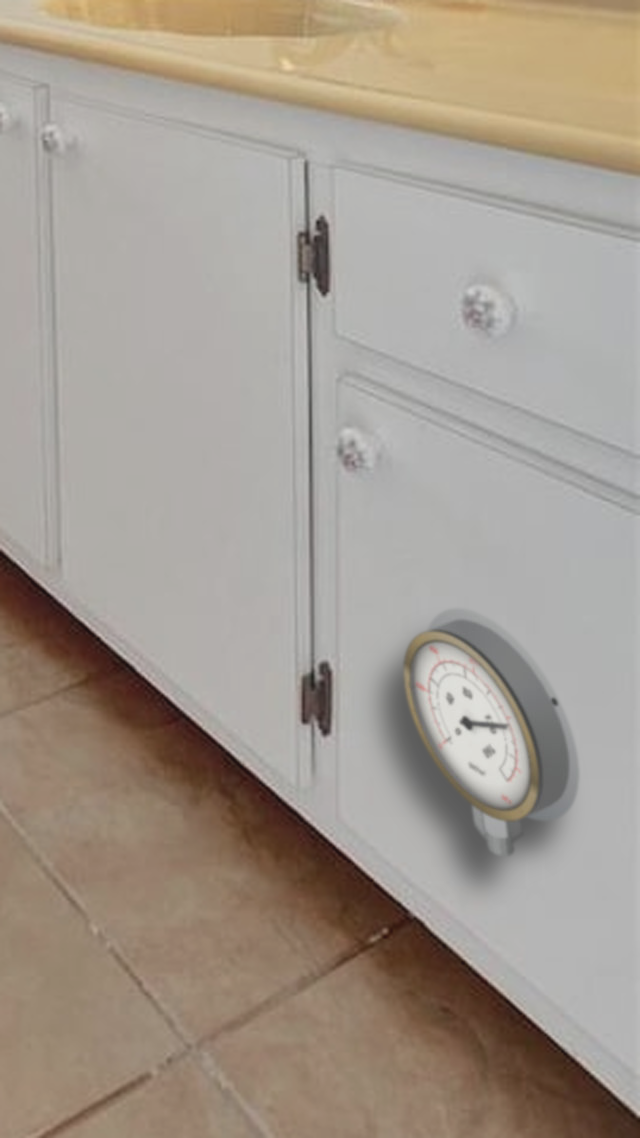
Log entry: **120** psi
